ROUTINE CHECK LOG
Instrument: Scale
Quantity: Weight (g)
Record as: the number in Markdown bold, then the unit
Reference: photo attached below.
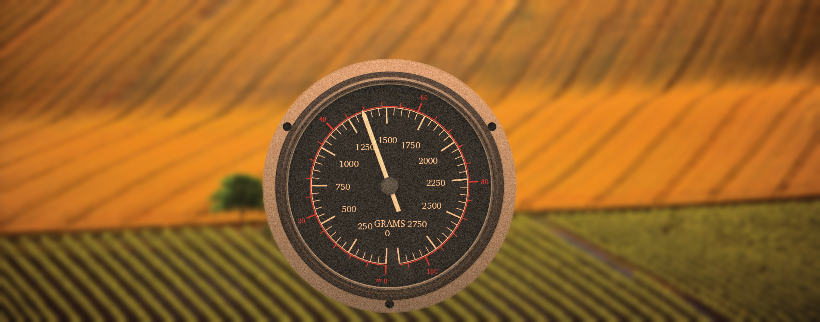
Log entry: **1350** g
